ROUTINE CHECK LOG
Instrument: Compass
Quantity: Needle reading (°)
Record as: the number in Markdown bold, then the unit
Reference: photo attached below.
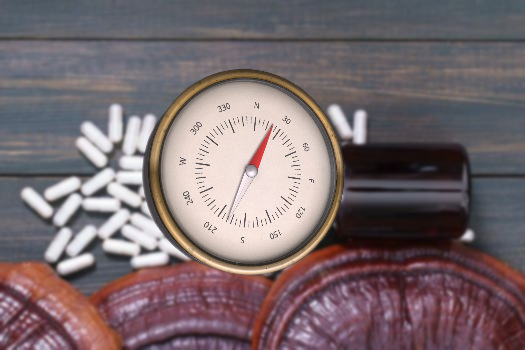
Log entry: **20** °
